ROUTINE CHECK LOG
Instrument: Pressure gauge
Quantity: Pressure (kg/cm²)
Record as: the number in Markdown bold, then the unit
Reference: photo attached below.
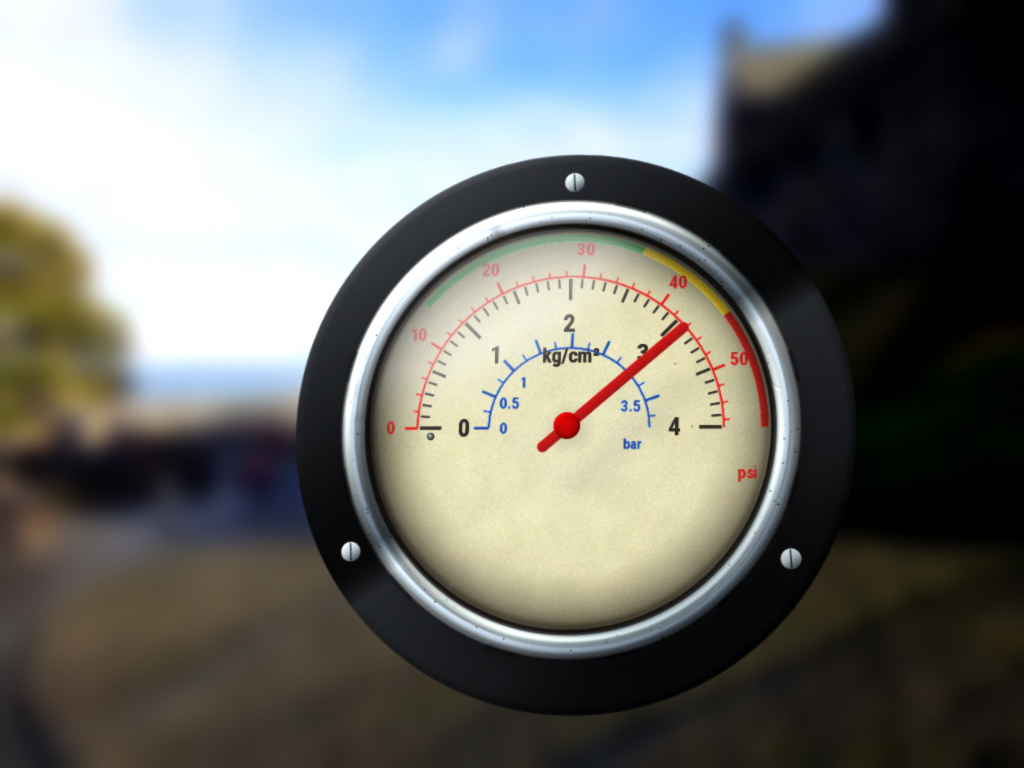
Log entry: **3.1** kg/cm²
